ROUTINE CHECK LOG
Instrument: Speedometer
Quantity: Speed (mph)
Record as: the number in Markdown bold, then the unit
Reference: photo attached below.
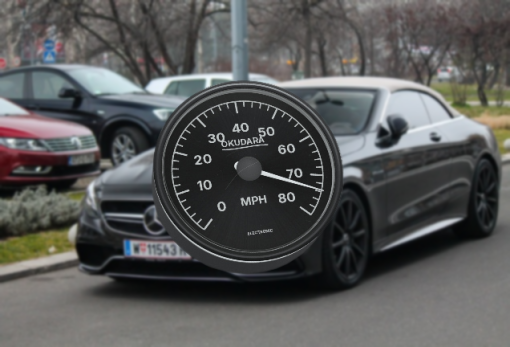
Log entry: **74** mph
